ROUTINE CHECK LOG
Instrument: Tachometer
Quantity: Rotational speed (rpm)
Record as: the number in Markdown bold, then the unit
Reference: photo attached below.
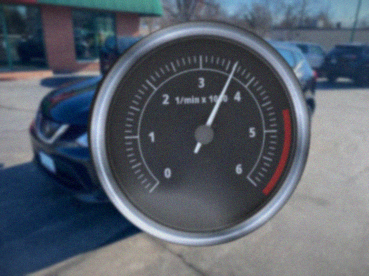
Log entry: **3600** rpm
